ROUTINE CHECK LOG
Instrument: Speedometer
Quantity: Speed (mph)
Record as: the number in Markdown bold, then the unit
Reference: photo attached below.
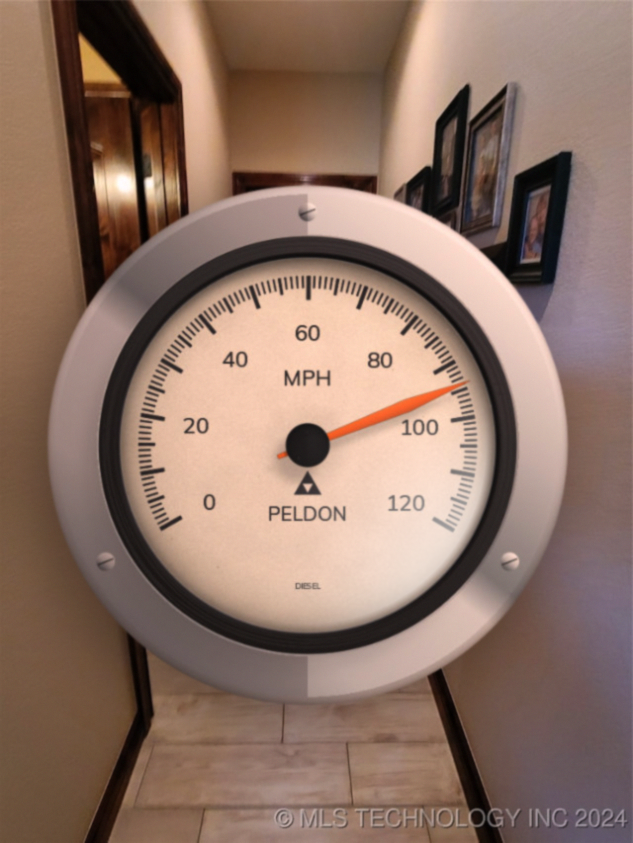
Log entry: **94** mph
